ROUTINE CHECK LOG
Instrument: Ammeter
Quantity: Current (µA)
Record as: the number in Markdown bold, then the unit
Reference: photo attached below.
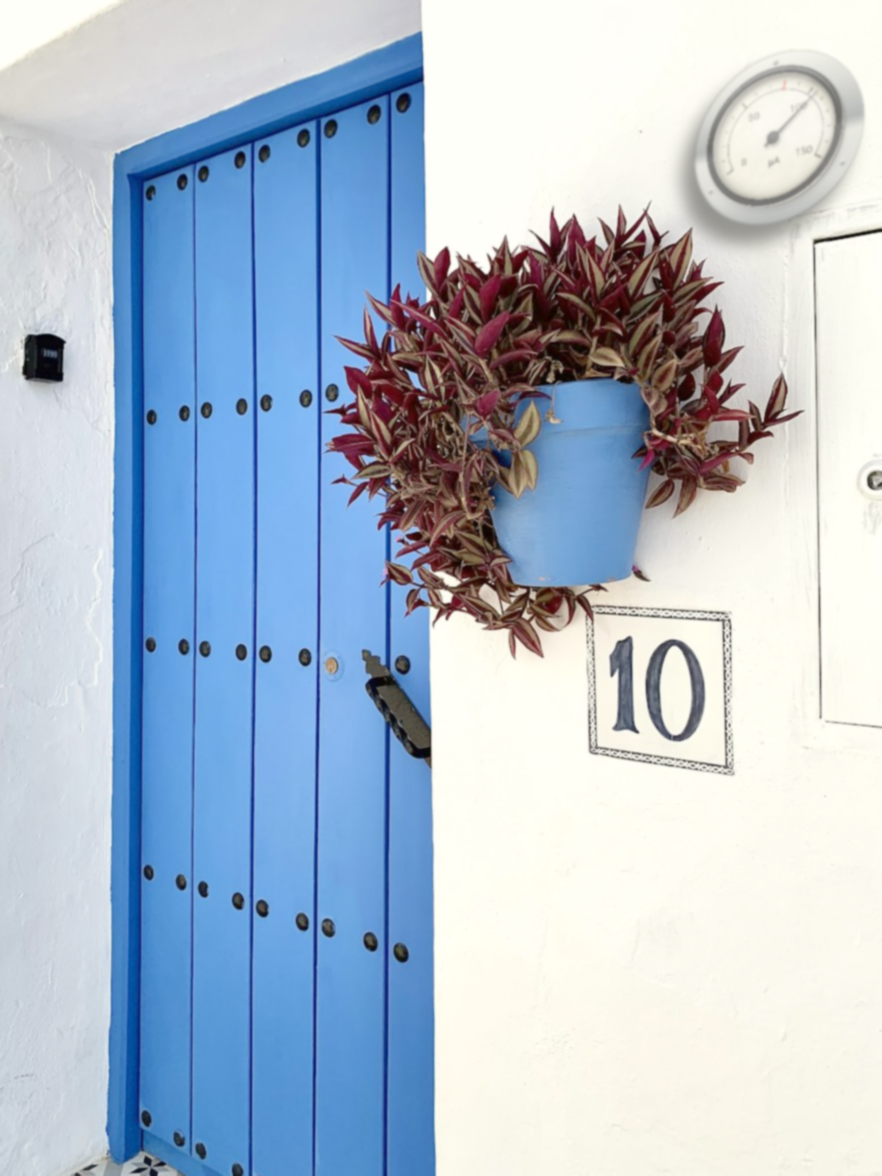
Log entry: **105** µA
